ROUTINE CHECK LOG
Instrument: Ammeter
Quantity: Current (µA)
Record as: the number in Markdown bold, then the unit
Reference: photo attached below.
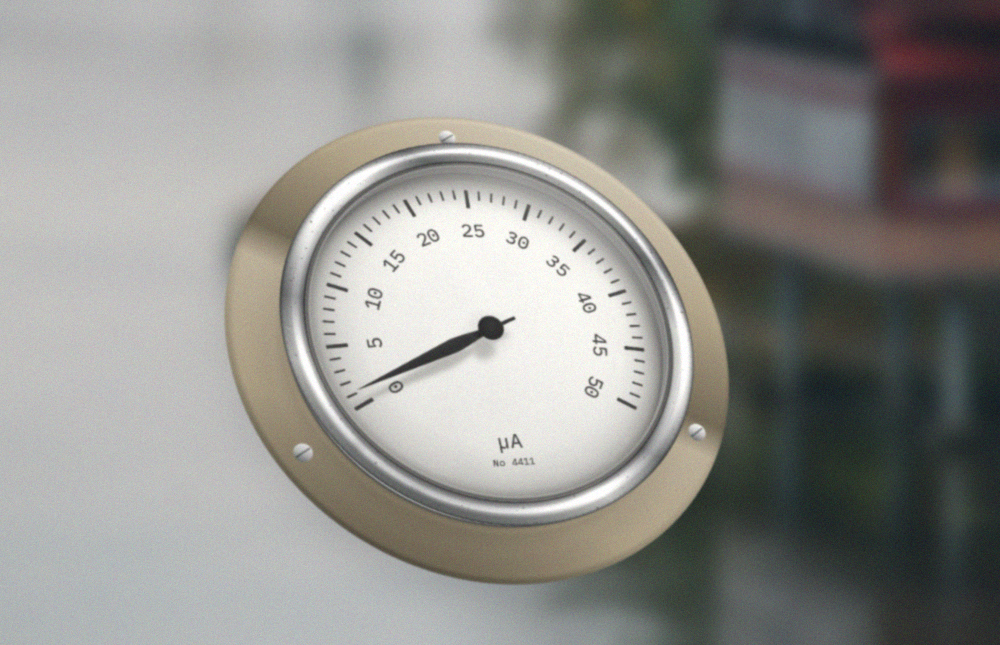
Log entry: **1** µA
